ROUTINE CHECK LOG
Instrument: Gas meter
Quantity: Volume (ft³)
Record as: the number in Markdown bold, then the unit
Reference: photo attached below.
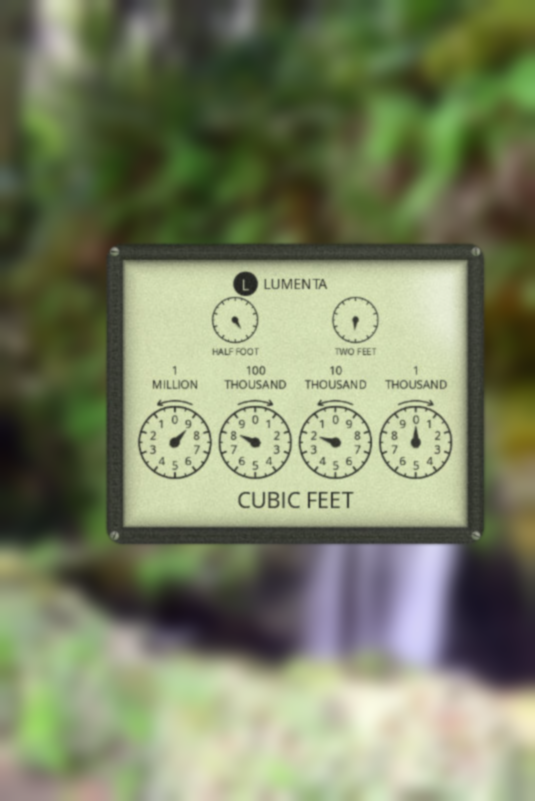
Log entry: **882000** ft³
